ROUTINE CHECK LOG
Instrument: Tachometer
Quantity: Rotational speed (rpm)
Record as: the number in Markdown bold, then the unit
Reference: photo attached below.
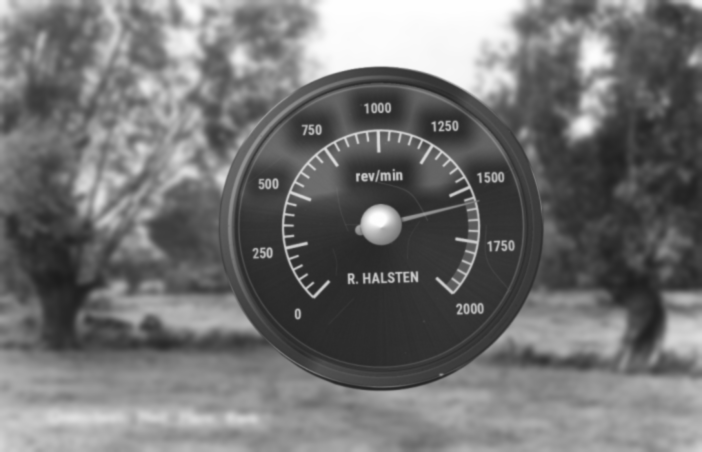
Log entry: **1575** rpm
